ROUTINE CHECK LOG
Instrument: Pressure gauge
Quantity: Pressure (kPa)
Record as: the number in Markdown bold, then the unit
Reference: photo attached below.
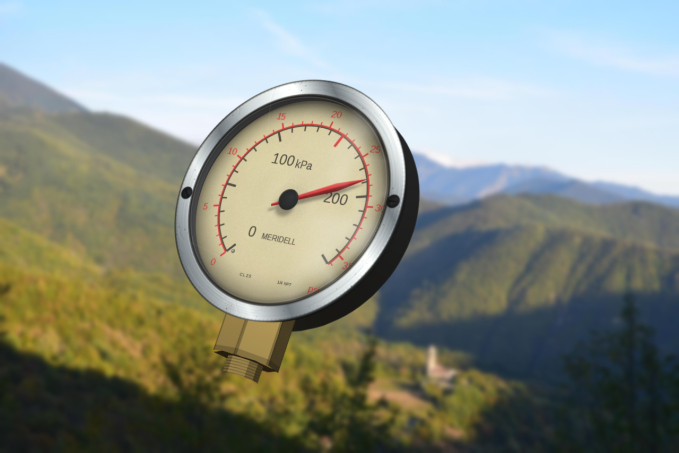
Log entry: **190** kPa
